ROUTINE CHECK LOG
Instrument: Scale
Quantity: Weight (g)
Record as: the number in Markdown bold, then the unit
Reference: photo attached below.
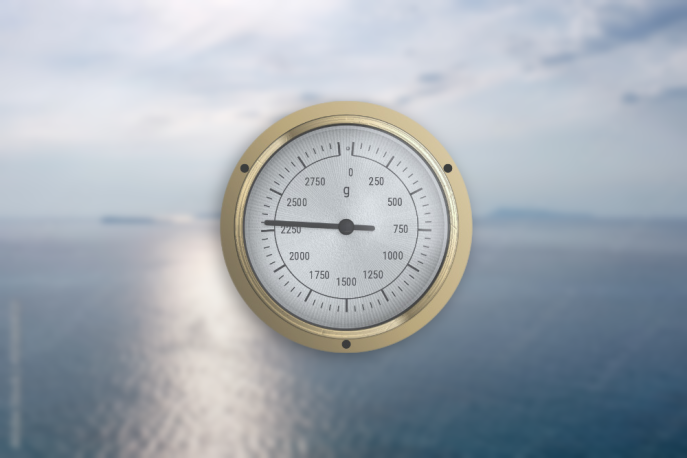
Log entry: **2300** g
